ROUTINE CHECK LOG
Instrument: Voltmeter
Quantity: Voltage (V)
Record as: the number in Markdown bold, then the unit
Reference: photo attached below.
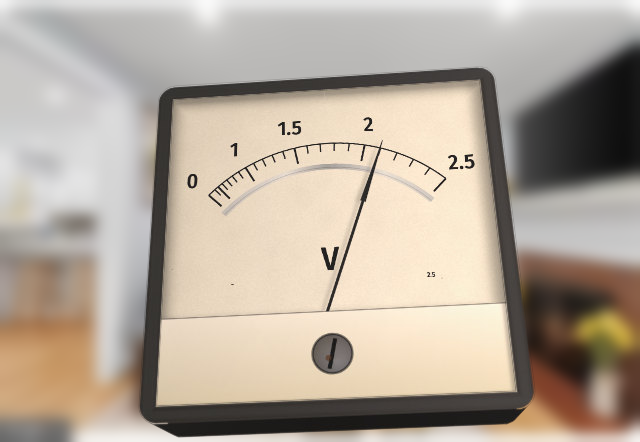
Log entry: **2.1** V
